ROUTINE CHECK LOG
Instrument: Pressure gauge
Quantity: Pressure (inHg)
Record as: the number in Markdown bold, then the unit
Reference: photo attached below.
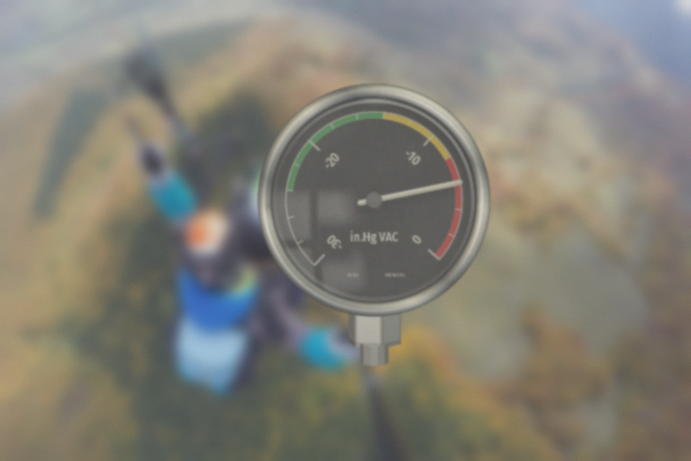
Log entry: **-6** inHg
